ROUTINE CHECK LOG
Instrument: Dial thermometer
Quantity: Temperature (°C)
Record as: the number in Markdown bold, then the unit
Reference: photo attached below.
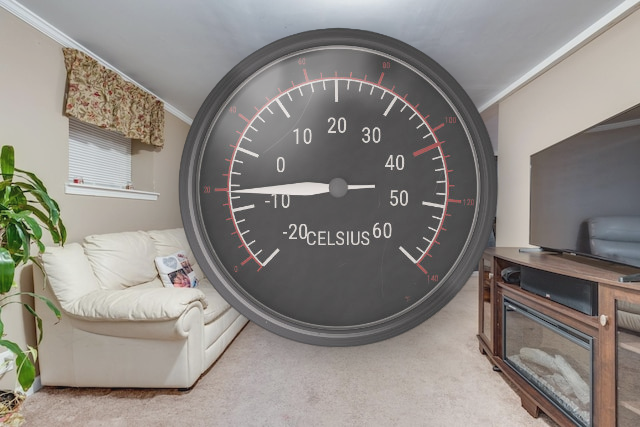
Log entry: **-7** °C
